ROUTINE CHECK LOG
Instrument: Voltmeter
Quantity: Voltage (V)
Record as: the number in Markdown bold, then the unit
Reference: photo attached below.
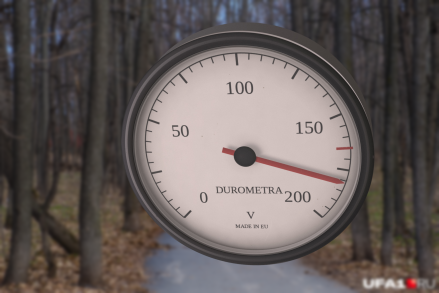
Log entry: **180** V
